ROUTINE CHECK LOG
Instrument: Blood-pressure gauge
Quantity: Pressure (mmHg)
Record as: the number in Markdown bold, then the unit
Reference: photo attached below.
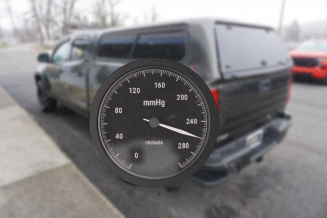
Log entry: **260** mmHg
